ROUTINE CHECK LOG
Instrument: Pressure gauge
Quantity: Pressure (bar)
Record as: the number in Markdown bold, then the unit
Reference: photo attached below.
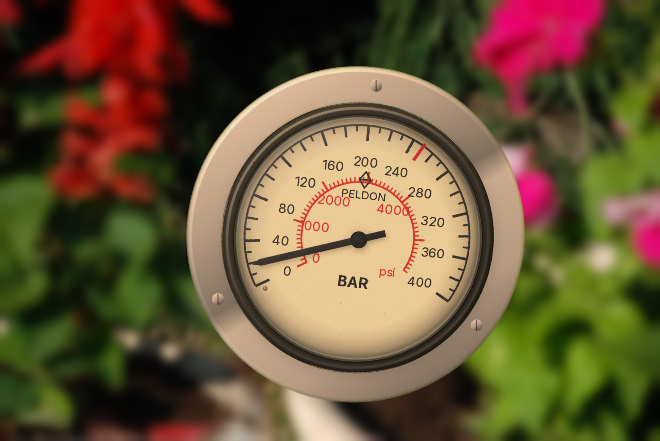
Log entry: **20** bar
